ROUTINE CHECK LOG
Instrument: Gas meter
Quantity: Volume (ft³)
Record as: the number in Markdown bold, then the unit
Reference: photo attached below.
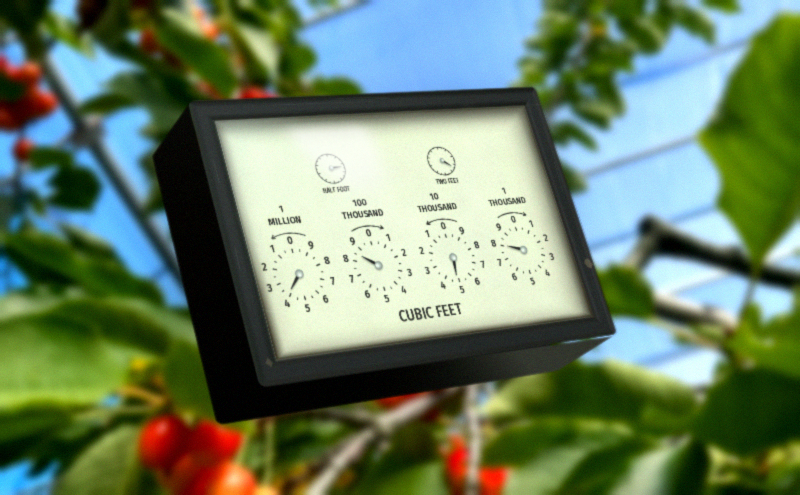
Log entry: **384800** ft³
